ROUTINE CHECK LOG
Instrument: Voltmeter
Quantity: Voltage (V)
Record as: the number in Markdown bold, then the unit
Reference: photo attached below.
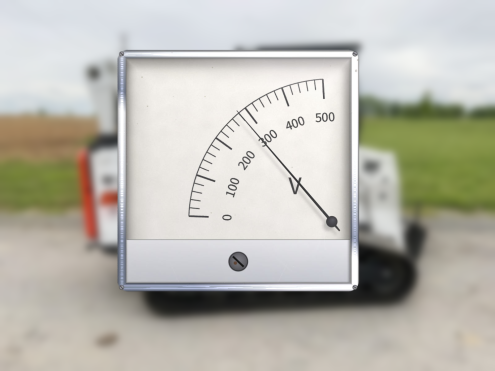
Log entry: **280** V
